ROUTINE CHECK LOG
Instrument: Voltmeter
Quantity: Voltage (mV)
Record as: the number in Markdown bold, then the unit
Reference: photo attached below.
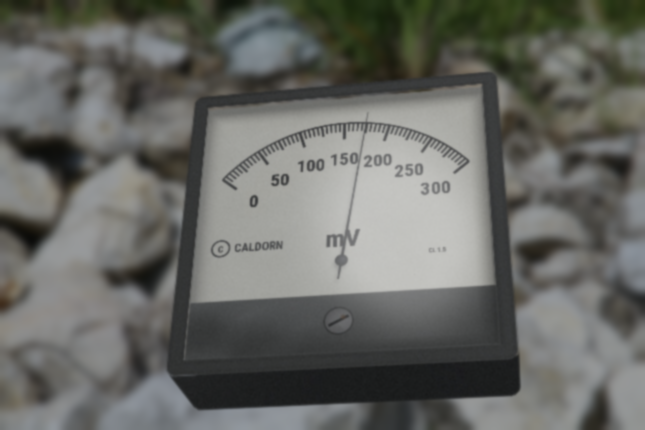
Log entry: **175** mV
